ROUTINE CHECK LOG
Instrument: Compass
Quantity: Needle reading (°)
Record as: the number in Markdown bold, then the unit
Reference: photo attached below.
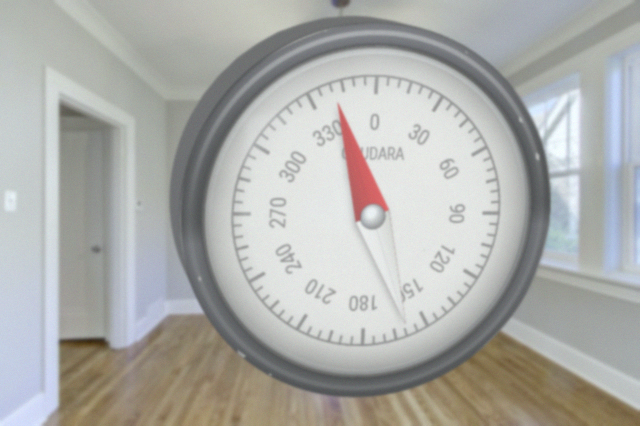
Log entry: **340** °
